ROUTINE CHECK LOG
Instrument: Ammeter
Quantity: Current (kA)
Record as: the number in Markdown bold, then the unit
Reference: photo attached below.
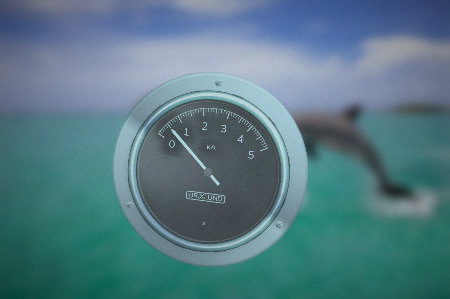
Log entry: **0.5** kA
